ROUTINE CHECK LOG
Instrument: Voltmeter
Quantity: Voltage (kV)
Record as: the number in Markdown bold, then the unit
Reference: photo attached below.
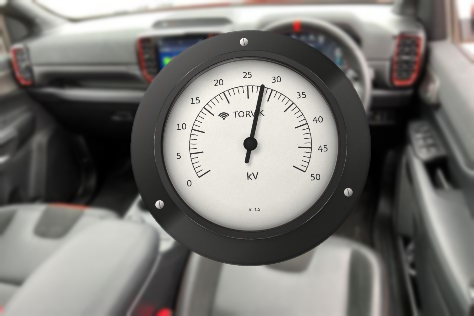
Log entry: **28** kV
